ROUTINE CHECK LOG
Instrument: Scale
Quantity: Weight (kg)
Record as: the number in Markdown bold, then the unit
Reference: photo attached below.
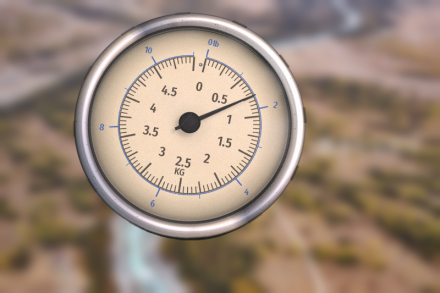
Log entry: **0.75** kg
